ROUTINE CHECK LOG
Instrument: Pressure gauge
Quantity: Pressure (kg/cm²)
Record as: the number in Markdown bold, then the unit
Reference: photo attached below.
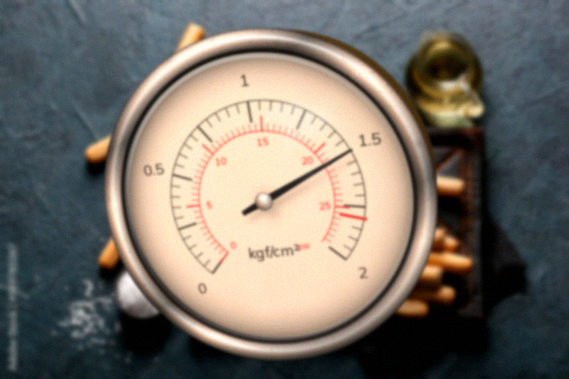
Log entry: **1.5** kg/cm²
